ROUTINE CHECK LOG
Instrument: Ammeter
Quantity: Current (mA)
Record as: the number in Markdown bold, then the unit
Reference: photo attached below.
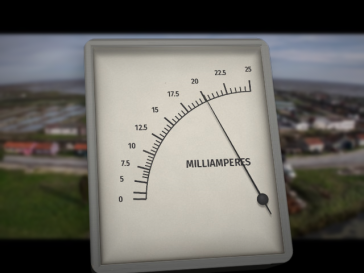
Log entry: **20** mA
